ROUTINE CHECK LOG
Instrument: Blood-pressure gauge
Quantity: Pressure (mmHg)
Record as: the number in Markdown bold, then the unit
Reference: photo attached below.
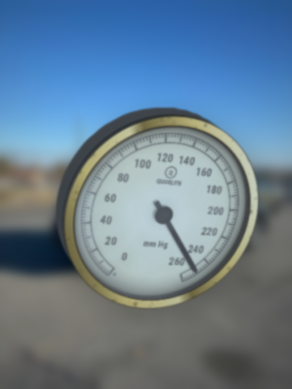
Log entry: **250** mmHg
